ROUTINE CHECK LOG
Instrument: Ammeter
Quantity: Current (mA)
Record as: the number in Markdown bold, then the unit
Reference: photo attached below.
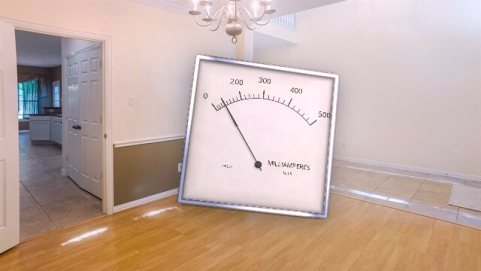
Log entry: **100** mA
